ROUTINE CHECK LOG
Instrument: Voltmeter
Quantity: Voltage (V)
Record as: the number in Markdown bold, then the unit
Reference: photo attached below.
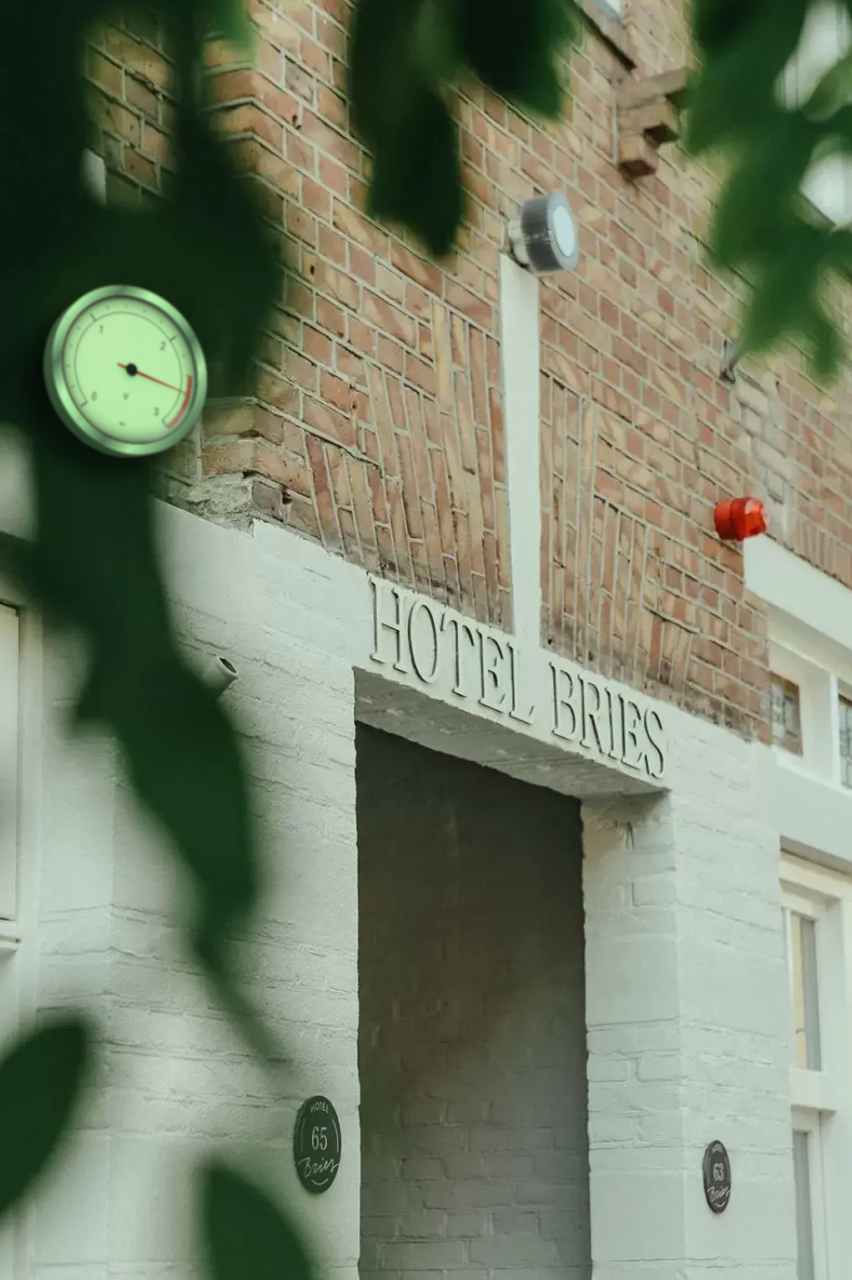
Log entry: **2.6** V
